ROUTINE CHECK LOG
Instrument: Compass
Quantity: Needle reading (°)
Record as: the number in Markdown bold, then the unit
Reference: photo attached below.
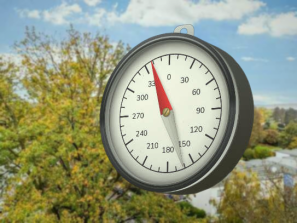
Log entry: **340** °
